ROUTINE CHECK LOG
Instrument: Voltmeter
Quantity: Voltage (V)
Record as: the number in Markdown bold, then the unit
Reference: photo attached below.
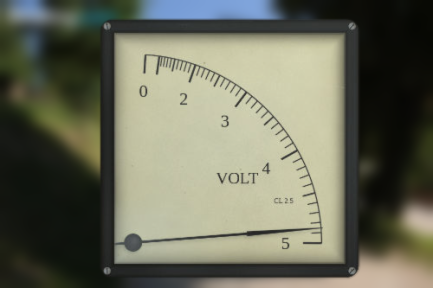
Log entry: **4.85** V
